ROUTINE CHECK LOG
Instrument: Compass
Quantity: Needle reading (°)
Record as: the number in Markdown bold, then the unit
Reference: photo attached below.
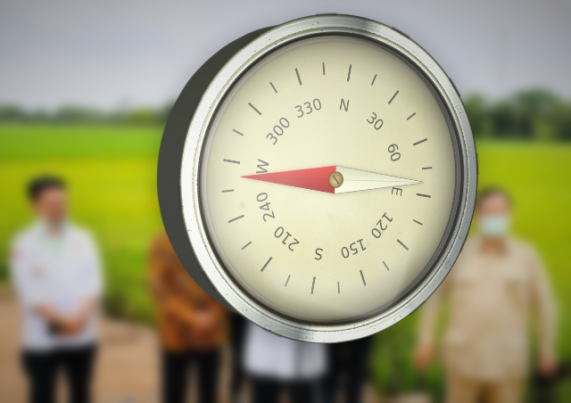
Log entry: **262.5** °
